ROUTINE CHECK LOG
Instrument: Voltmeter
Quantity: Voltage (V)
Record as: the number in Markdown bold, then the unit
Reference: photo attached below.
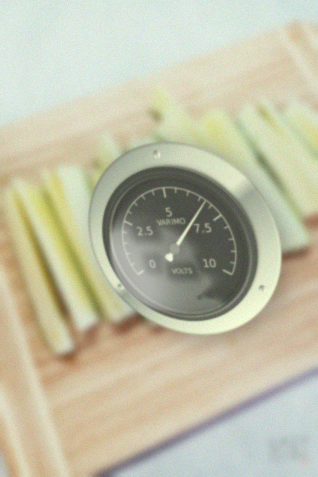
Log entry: **6.75** V
